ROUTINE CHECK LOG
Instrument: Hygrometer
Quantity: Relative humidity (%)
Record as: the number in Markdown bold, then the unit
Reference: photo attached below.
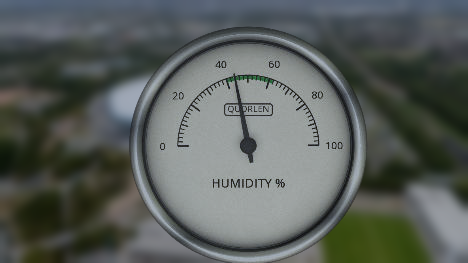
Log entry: **44** %
